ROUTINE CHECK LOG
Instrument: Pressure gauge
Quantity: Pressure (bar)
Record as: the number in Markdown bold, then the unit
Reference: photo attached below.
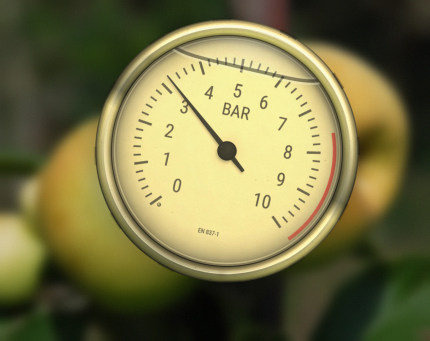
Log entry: **3.2** bar
